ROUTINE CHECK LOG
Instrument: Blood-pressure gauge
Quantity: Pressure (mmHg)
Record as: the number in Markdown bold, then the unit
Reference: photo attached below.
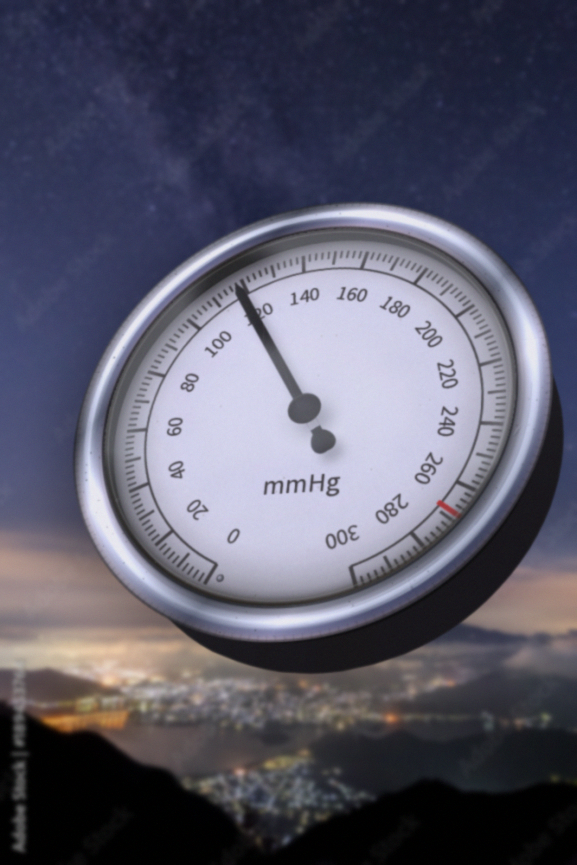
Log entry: **118** mmHg
